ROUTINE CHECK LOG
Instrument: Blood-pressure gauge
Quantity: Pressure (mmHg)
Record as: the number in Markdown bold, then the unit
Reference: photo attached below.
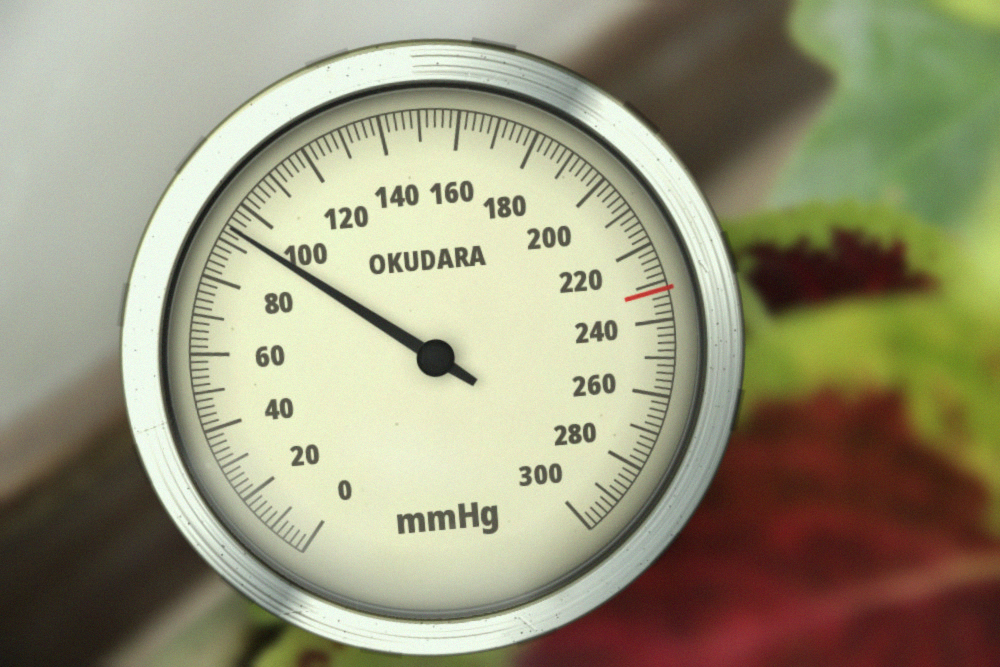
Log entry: **94** mmHg
